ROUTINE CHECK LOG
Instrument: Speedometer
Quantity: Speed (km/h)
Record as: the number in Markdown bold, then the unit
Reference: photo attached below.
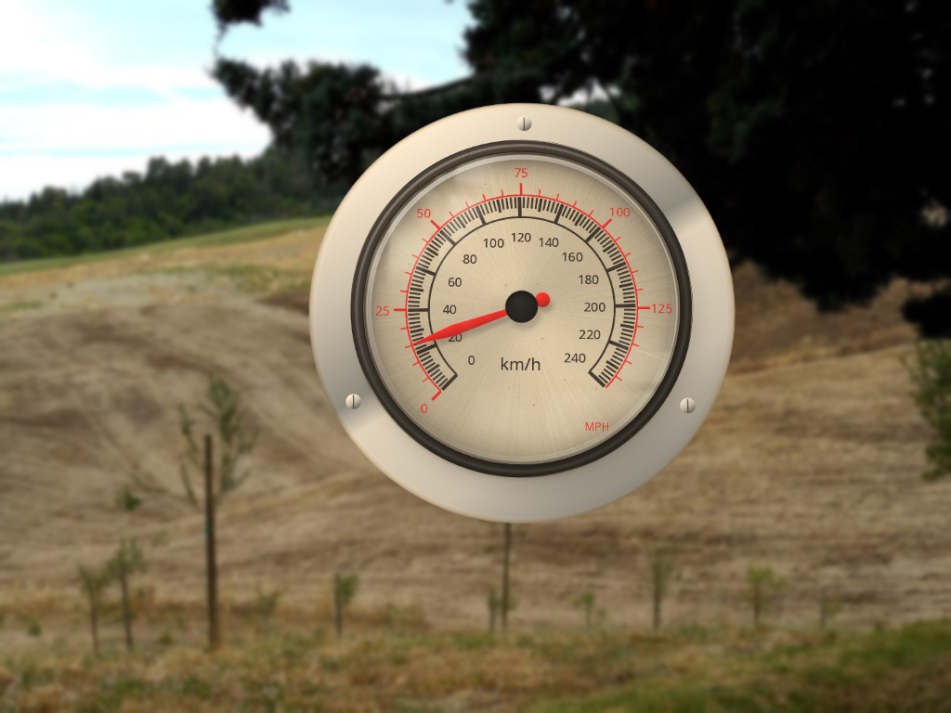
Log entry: **24** km/h
